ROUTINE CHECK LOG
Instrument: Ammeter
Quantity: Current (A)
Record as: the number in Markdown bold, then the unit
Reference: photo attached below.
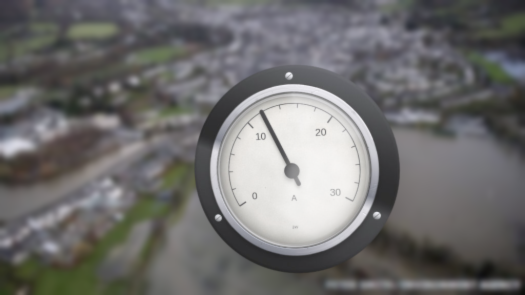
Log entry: **12** A
